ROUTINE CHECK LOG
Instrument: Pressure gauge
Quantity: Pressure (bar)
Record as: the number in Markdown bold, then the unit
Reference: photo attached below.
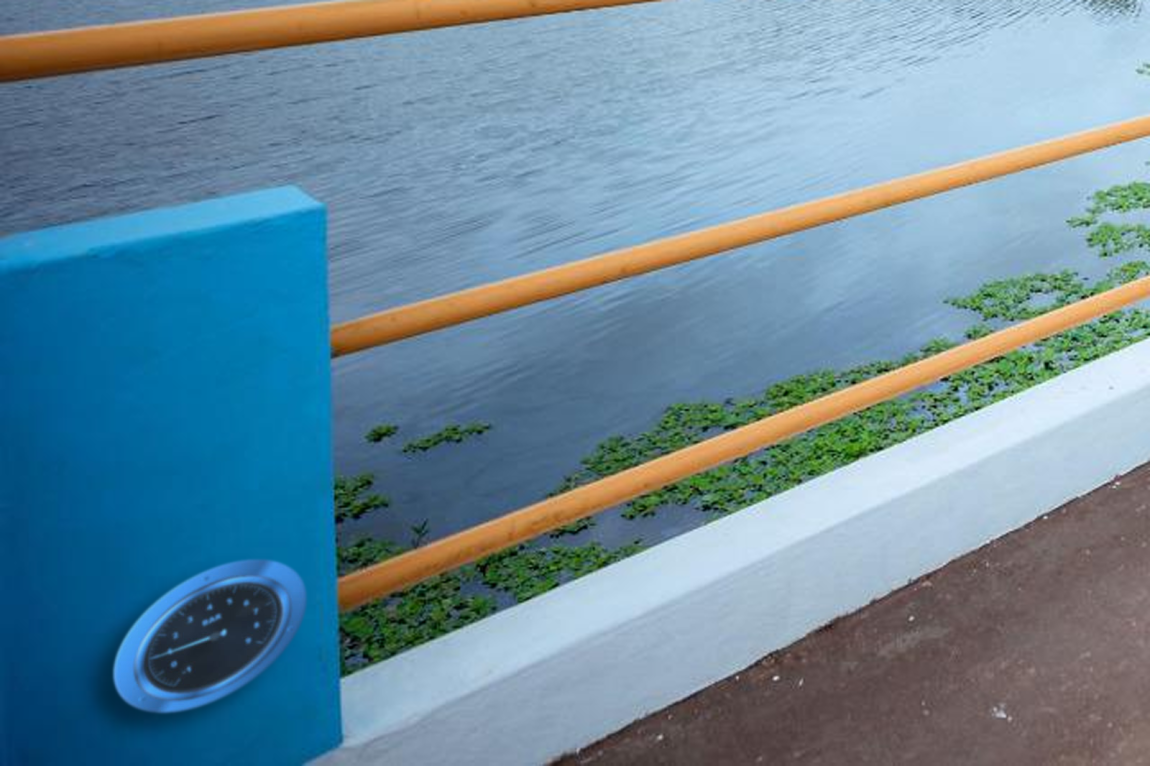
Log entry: **1** bar
